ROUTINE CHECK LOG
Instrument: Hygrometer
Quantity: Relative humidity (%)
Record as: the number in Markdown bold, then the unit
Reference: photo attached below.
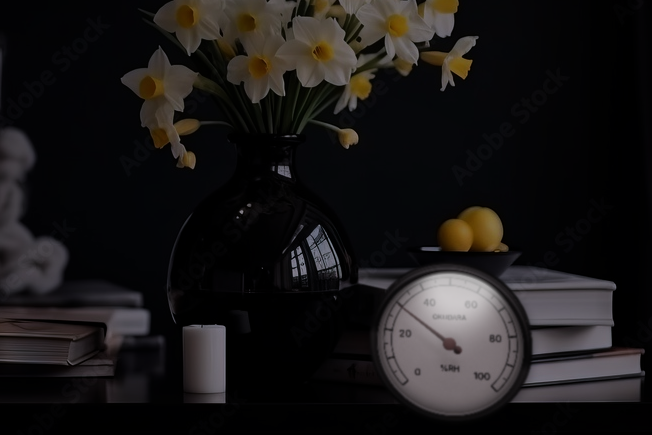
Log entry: **30** %
